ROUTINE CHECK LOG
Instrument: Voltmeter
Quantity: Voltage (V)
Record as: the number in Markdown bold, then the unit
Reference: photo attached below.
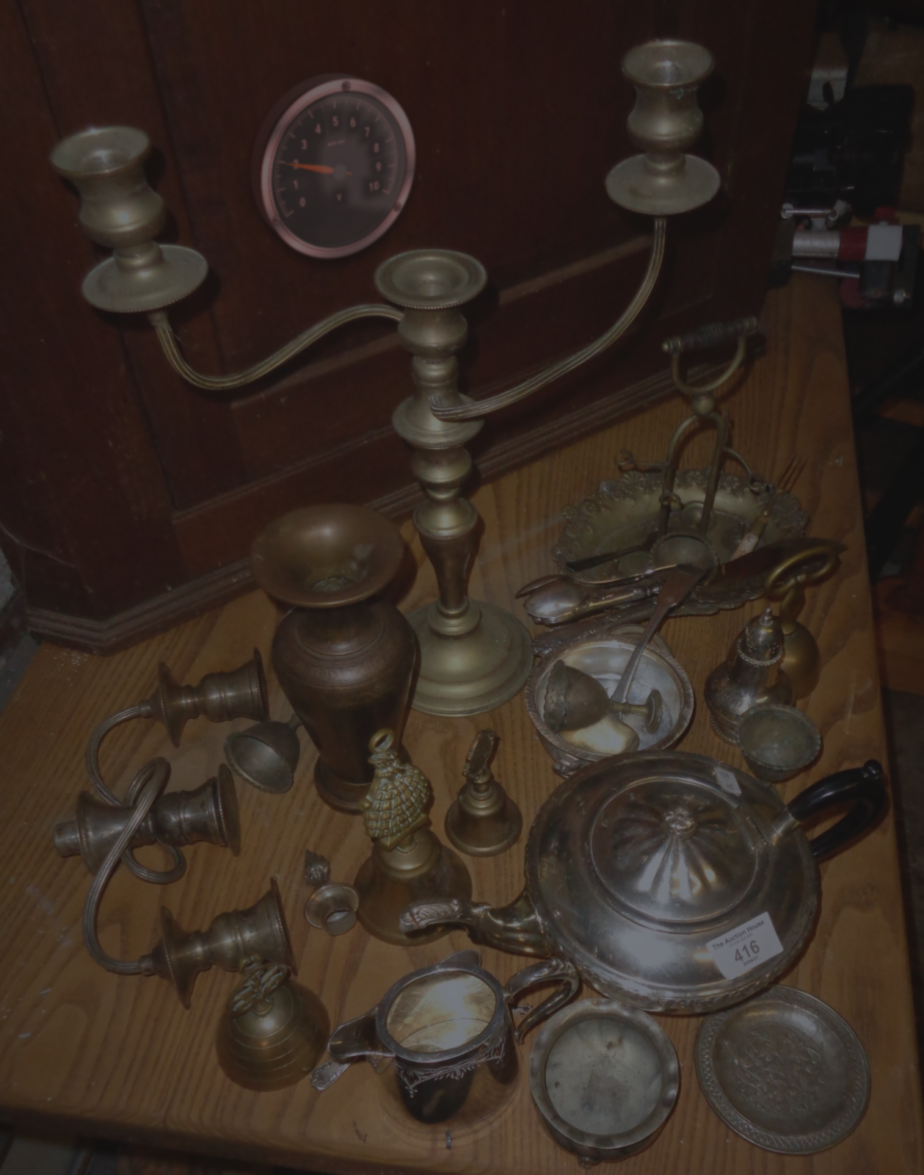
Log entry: **2** V
